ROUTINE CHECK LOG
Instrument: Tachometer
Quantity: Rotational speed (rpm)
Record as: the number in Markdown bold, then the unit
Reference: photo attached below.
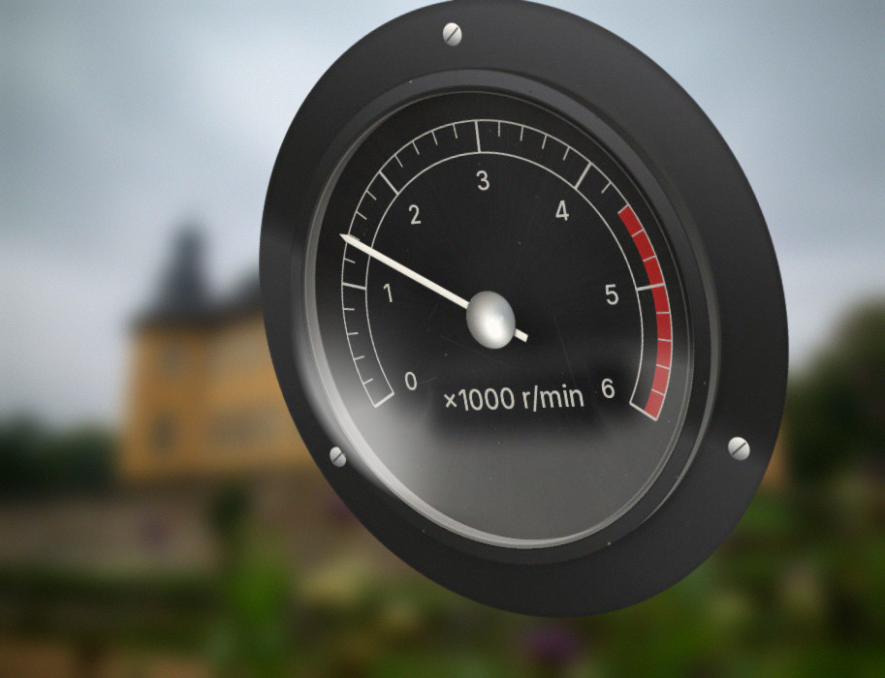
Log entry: **1400** rpm
